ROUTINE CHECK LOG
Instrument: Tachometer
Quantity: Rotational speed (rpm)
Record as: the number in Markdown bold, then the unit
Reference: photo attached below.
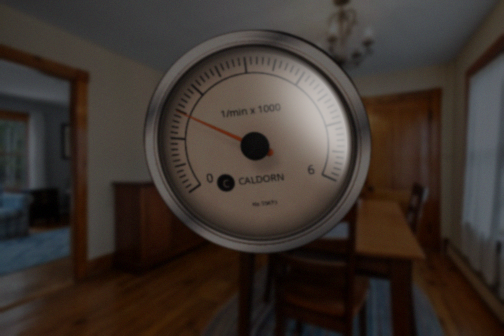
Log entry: **1500** rpm
